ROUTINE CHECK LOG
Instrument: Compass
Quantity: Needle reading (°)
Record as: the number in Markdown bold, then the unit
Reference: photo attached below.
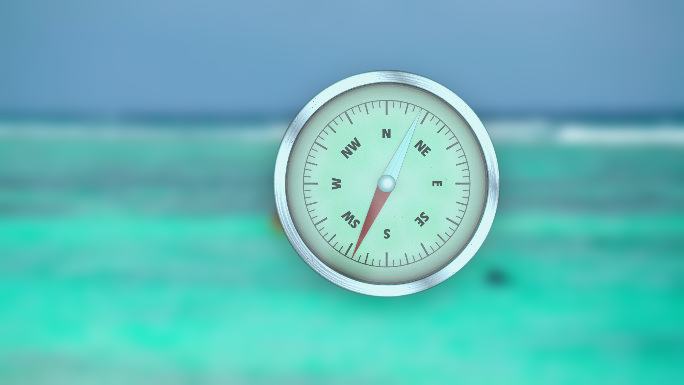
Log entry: **205** °
